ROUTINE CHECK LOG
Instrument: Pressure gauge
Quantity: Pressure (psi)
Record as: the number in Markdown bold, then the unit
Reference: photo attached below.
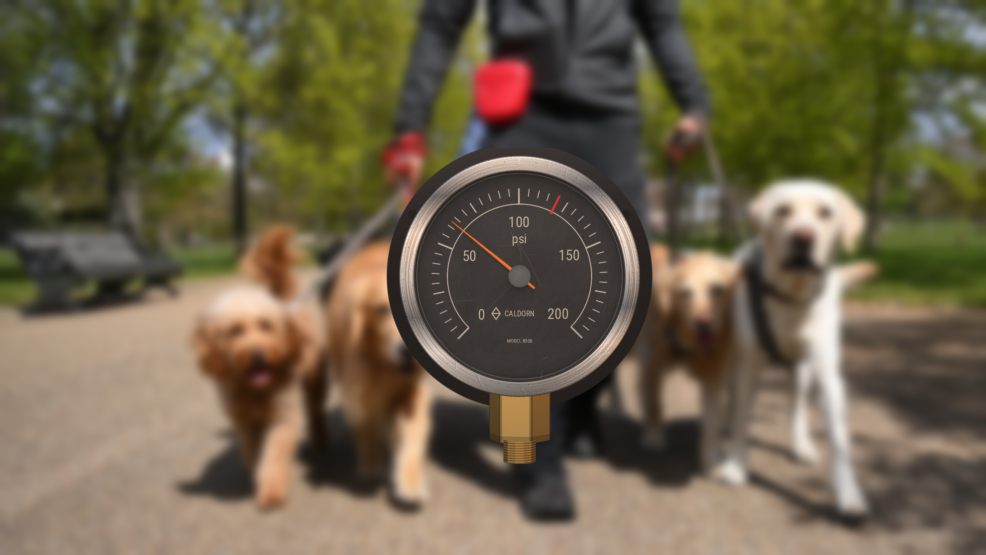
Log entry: **62.5** psi
